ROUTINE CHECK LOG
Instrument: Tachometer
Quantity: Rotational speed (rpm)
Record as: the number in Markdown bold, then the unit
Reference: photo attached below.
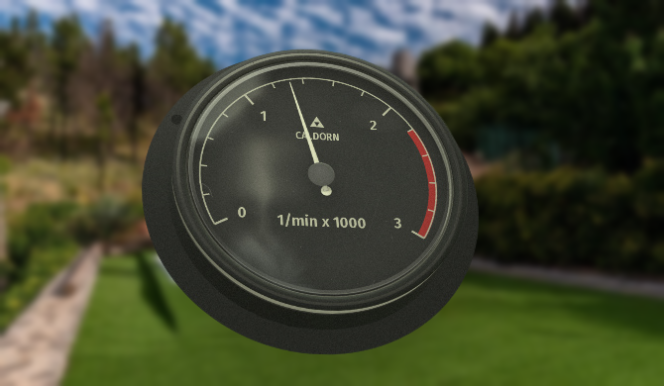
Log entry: **1300** rpm
